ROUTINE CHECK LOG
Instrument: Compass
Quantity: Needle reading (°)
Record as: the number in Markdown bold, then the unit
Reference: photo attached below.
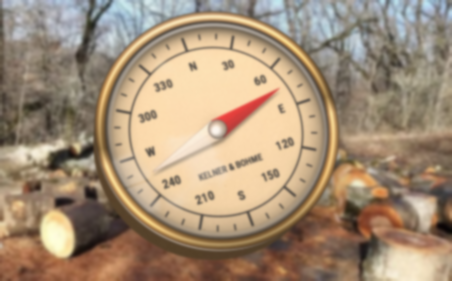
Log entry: **75** °
